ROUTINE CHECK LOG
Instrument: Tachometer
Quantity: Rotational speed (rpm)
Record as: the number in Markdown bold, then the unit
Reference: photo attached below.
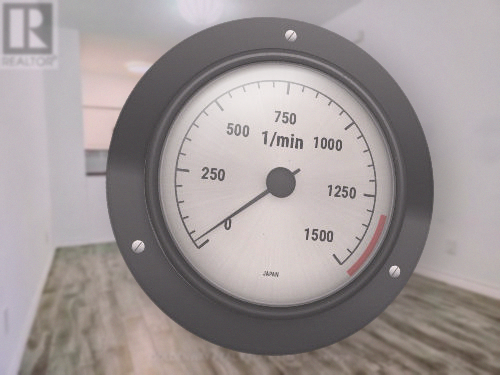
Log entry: **25** rpm
